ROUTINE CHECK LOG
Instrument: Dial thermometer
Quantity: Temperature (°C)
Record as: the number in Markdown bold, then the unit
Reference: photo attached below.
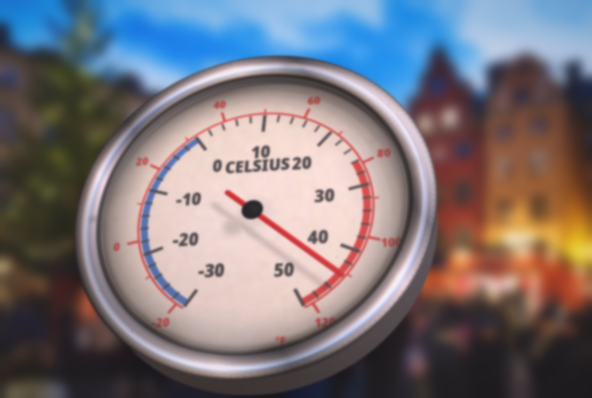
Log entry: **44** °C
